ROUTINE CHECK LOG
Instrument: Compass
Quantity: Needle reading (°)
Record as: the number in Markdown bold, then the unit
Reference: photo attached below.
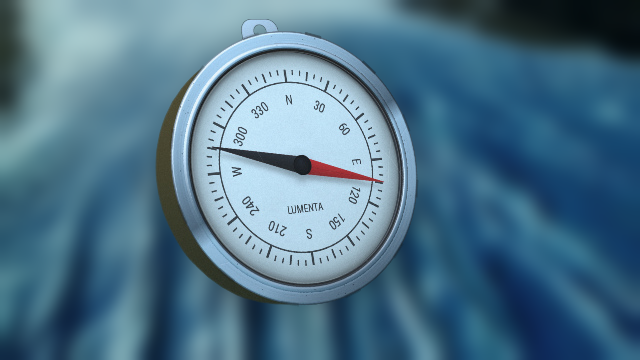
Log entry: **105** °
